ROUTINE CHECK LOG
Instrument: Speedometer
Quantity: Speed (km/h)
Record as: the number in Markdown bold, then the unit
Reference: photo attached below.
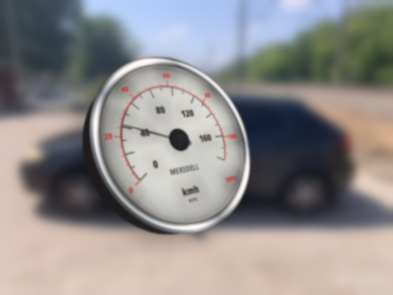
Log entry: **40** km/h
